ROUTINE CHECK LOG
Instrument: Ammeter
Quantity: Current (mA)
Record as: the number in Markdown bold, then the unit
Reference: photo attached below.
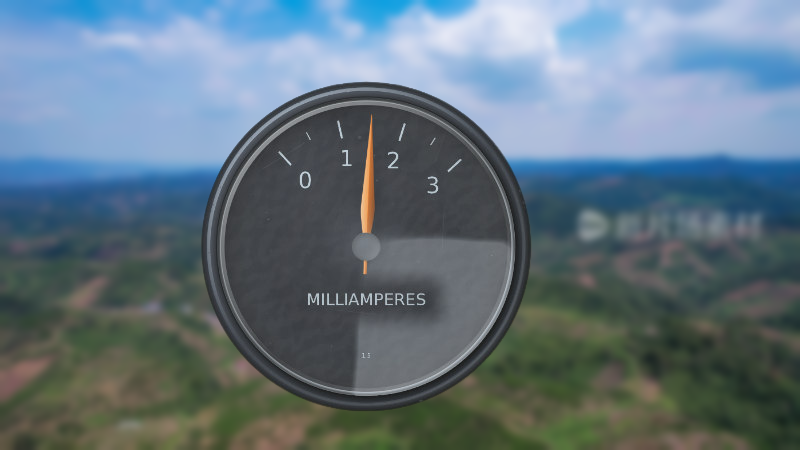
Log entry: **1.5** mA
